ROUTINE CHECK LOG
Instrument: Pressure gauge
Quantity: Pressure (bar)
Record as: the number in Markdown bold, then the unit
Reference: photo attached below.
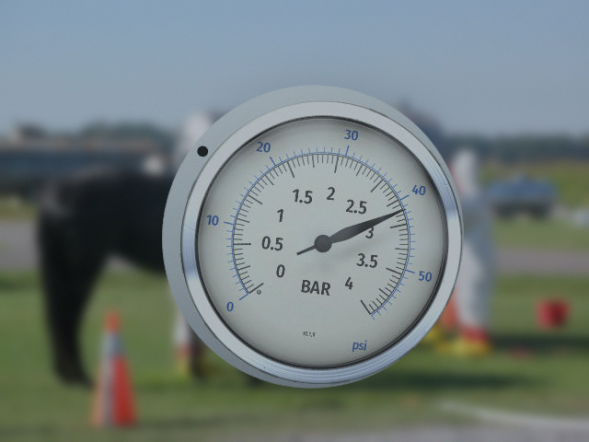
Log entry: **2.85** bar
